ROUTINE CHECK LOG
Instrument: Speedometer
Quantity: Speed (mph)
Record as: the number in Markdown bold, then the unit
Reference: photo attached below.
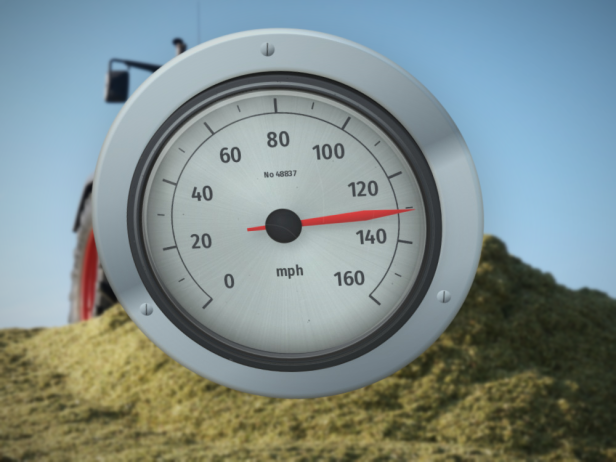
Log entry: **130** mph
